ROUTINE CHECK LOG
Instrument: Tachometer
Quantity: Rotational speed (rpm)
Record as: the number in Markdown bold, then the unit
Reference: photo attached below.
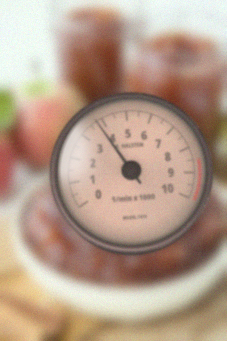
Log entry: **3750** rpm
